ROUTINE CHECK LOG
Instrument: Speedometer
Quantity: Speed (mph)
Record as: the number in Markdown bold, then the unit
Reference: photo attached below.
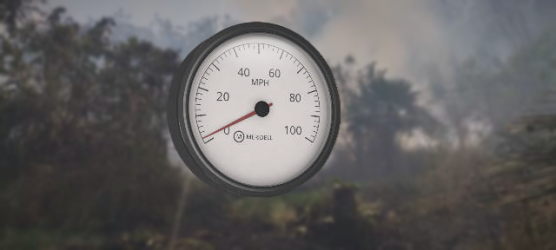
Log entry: **2** mph
